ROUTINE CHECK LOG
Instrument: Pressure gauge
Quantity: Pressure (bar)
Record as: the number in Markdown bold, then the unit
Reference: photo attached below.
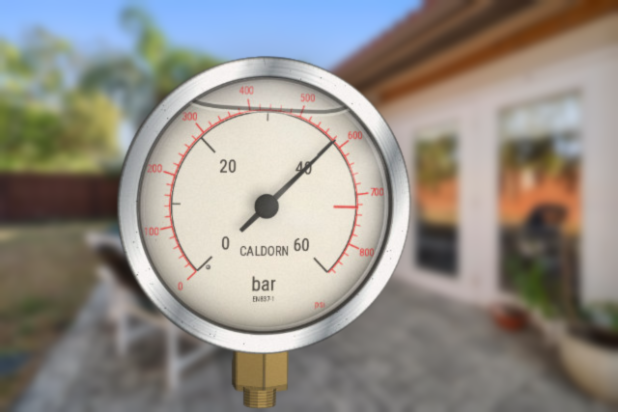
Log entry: **40** bar
